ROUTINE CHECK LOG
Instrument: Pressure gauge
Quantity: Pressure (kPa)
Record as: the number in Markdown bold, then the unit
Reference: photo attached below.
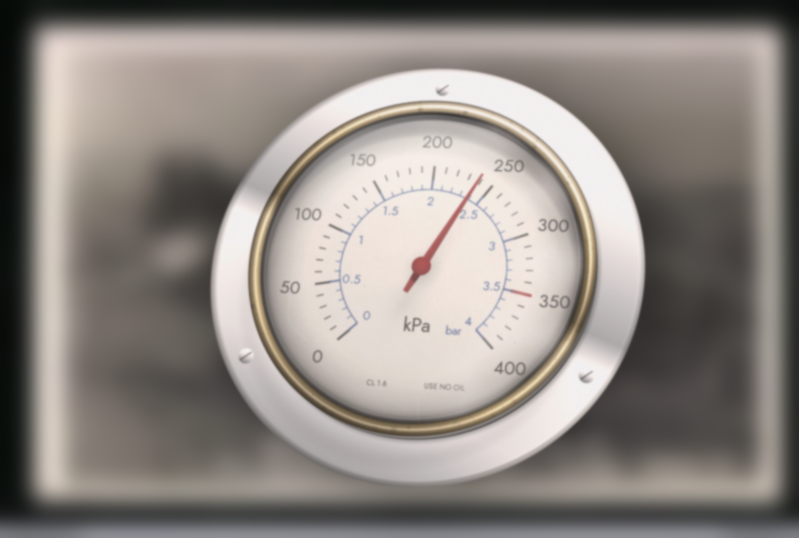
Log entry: **240** kPa
